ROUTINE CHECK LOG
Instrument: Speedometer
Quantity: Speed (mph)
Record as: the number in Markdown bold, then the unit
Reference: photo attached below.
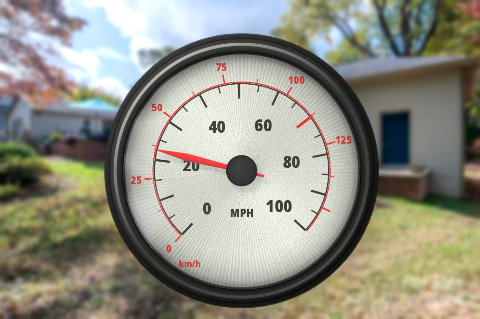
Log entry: **22.5** mph
